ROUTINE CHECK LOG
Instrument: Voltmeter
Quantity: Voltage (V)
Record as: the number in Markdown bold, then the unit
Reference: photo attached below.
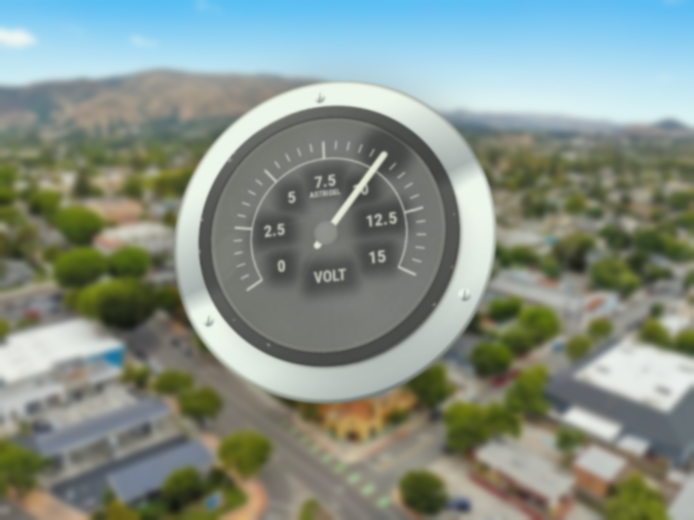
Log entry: **10** V
